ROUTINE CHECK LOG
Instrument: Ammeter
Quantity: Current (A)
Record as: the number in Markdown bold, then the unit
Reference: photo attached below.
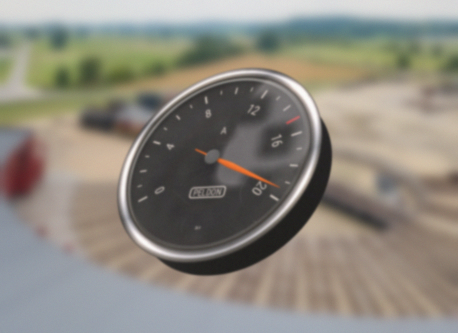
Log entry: **19.5** A
